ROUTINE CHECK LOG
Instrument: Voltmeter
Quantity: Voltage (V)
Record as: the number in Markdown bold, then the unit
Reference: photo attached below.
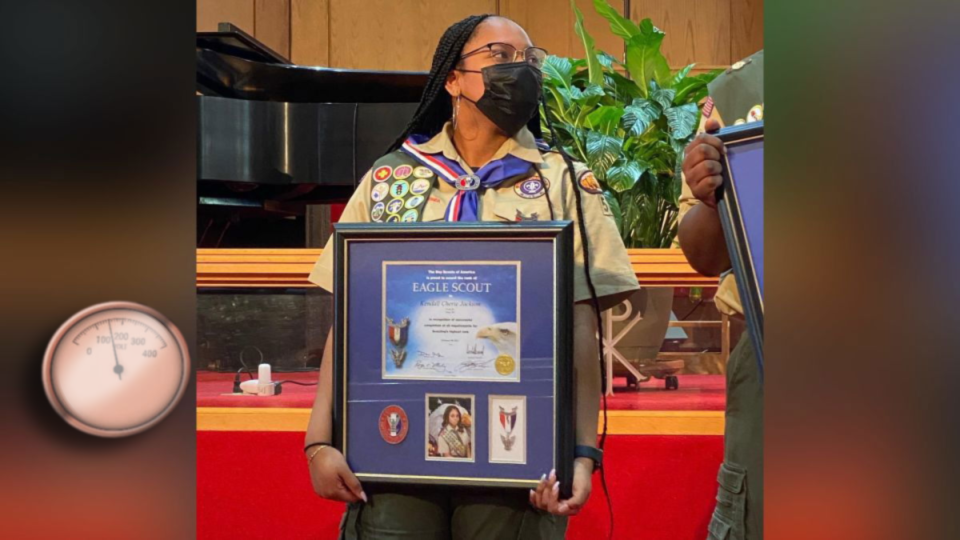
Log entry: **150** V
